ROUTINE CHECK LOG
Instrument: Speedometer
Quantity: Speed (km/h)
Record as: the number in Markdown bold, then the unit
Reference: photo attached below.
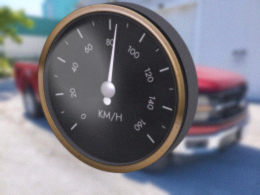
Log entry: **85** km/h
